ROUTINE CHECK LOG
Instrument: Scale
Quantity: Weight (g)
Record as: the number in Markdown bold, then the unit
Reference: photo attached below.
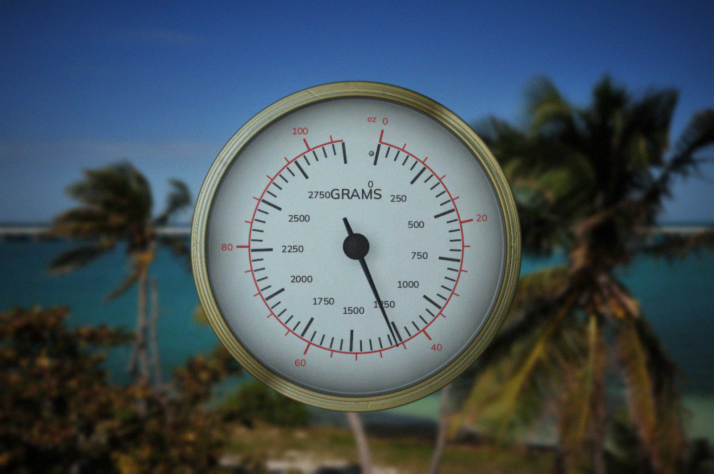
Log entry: **1275** g
